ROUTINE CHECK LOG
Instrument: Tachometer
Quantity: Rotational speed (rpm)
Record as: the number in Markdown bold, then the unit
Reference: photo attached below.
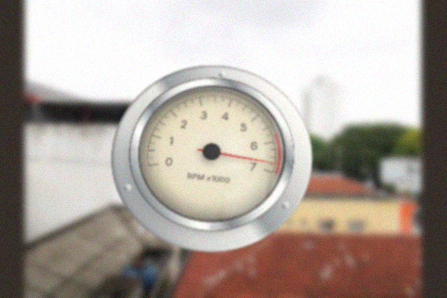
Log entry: **6750** rpm
